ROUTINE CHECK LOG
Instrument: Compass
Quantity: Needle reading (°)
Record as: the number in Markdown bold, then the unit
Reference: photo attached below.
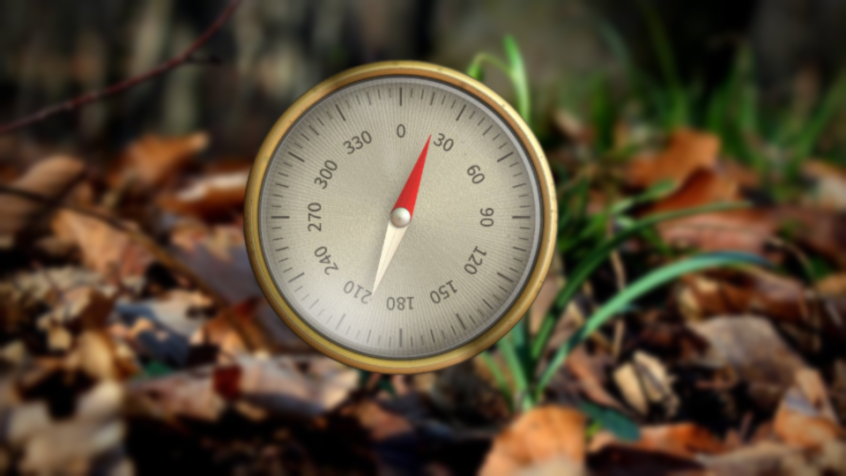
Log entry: **20** °
